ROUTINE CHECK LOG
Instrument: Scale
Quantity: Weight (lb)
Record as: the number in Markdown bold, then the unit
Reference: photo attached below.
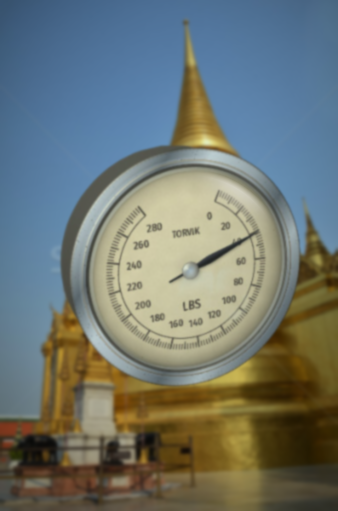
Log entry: **40** lb
